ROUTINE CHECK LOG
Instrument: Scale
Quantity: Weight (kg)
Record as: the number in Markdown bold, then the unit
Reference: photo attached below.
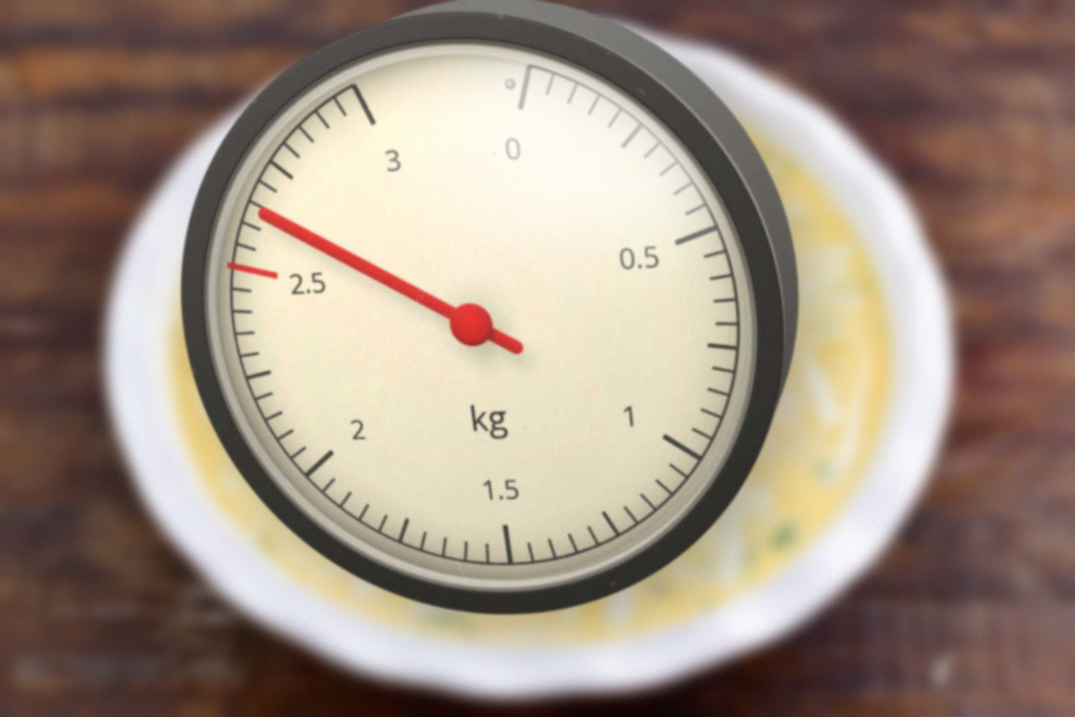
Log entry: **2.65** kg
